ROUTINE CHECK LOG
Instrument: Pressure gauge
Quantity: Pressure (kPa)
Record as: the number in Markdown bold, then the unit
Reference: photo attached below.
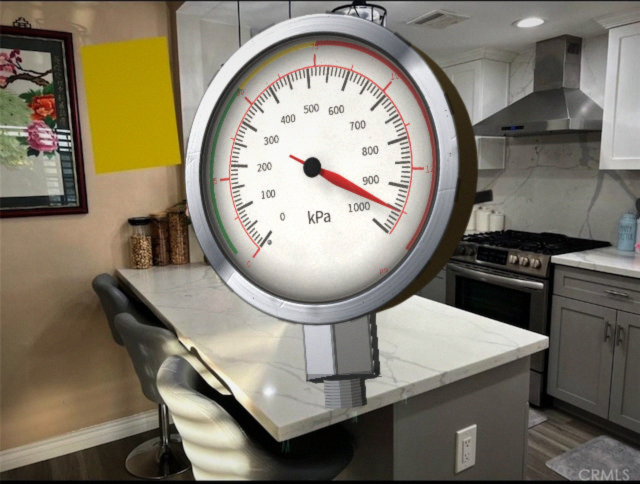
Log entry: **950** kPa
